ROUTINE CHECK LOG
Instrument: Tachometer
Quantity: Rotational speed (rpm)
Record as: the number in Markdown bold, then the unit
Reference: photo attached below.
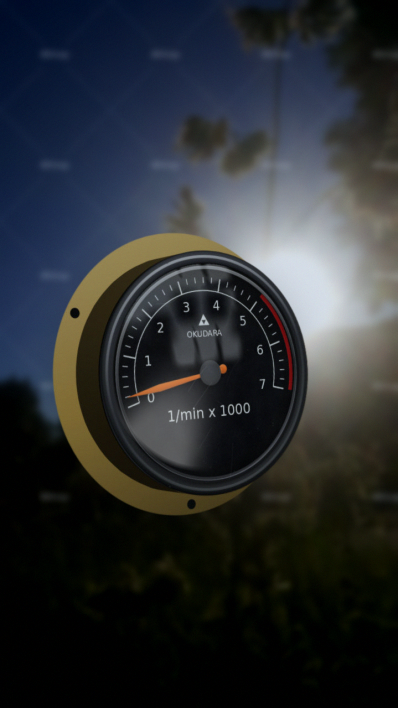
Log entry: **200** rpm
